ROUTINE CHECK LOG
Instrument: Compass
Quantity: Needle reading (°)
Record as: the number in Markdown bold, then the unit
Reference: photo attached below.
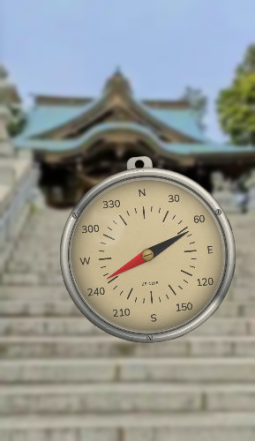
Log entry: **245** °
